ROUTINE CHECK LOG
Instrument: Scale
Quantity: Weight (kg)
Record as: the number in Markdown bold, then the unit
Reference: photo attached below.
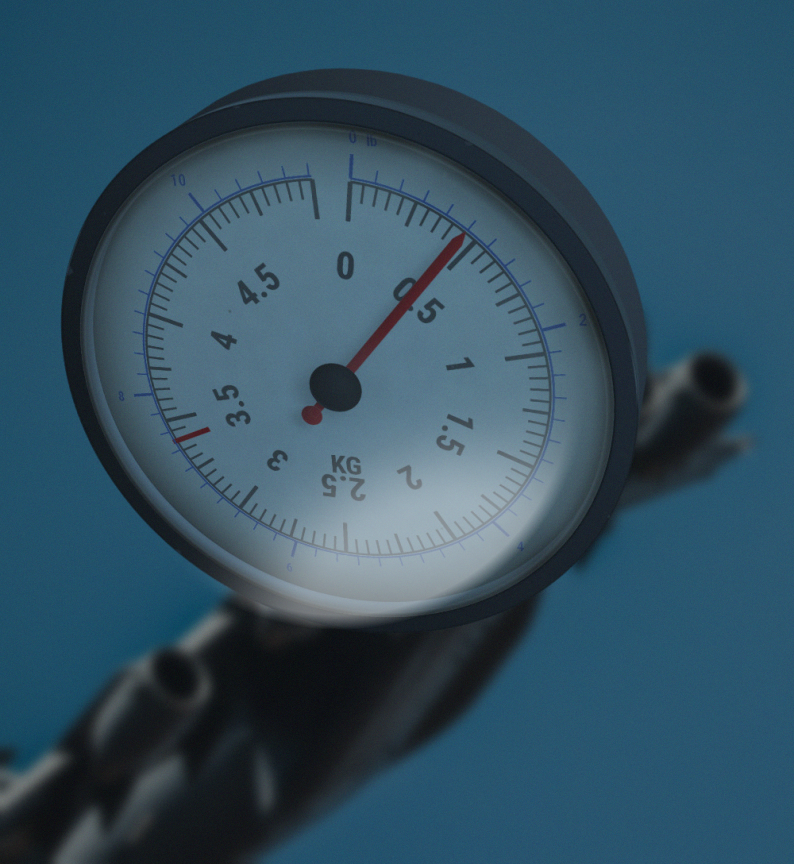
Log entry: **0.45** kg
